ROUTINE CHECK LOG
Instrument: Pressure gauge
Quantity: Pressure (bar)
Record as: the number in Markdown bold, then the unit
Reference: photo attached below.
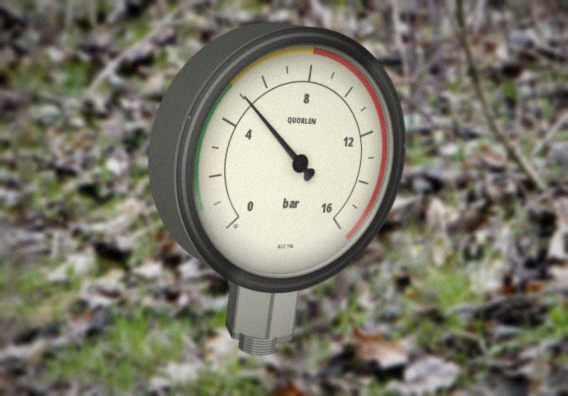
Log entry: **5** bar
